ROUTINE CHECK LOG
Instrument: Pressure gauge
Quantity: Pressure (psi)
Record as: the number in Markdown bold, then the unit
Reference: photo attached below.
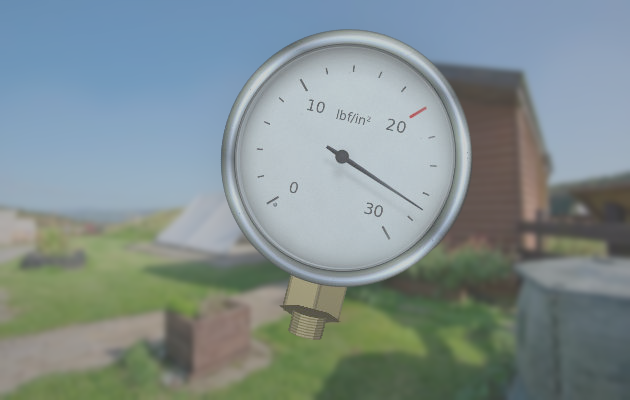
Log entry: **27** psi
